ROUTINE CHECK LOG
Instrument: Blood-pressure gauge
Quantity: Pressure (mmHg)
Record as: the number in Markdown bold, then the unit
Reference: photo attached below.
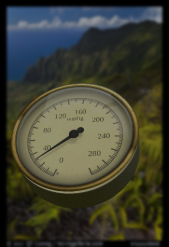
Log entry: **30** mmHg
